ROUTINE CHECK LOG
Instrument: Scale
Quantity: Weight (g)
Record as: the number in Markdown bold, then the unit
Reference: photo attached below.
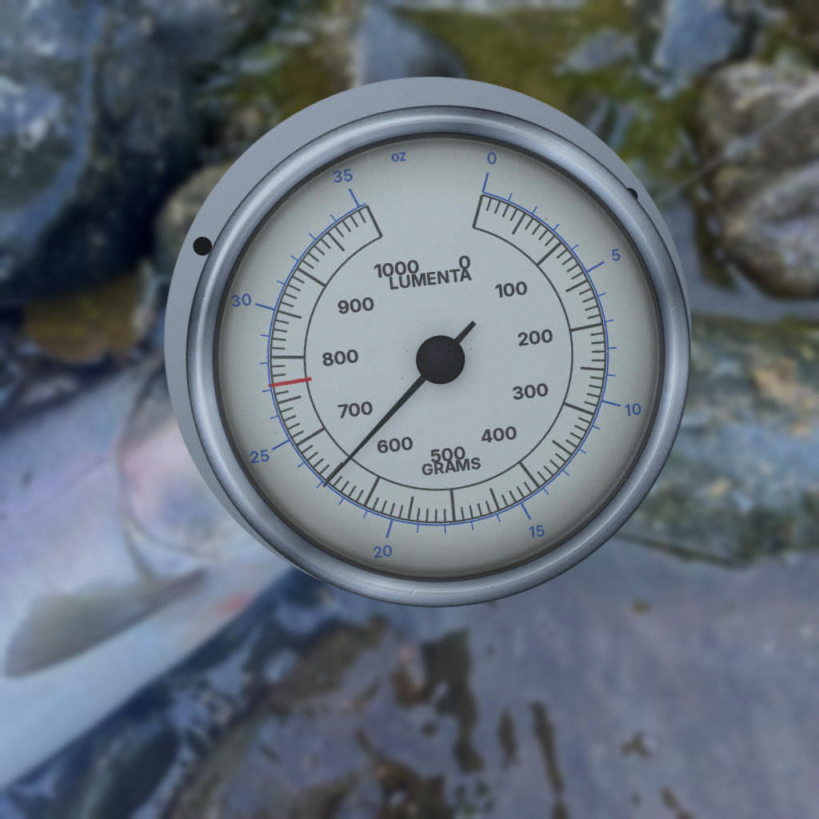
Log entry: **650** g
